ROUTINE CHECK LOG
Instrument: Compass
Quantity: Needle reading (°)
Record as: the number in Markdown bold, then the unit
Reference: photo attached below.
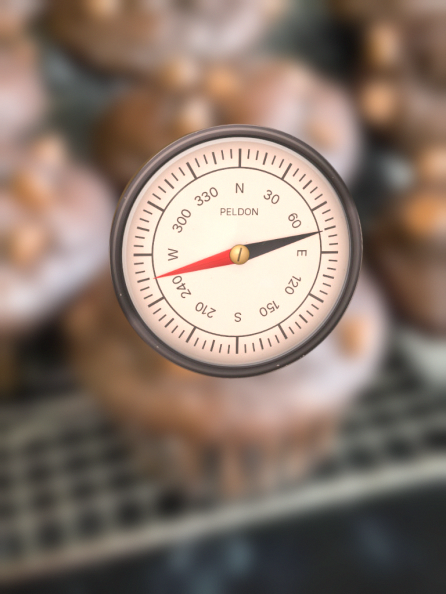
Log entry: **255** °
